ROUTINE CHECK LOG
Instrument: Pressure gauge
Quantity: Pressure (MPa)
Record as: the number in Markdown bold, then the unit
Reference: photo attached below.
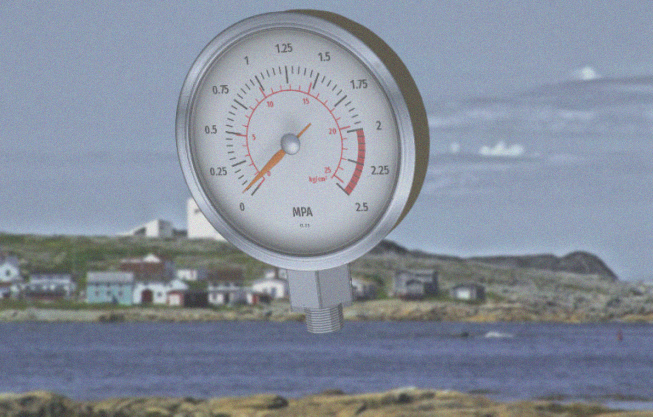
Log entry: **0.05** MPa
